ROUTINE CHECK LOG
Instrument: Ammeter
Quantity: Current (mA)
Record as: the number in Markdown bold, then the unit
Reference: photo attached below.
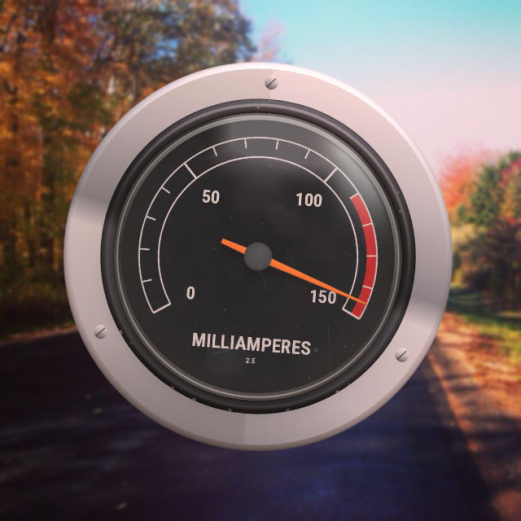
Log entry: **145** mA
